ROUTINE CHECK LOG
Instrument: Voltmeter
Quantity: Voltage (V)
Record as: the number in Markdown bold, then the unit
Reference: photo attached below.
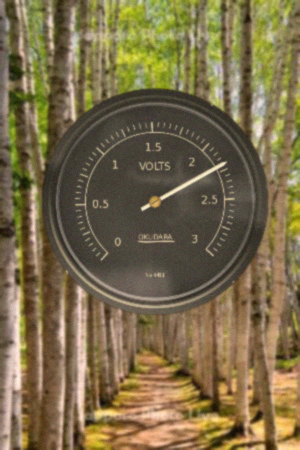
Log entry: **2.2** V
